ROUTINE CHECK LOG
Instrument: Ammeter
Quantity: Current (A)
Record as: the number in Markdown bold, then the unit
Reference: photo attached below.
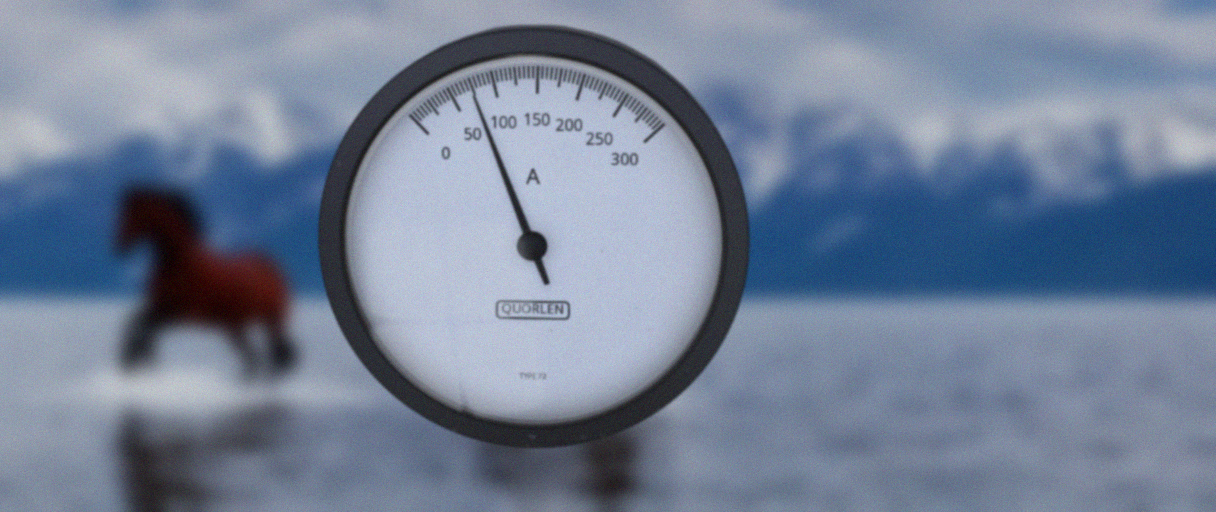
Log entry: **75** A
